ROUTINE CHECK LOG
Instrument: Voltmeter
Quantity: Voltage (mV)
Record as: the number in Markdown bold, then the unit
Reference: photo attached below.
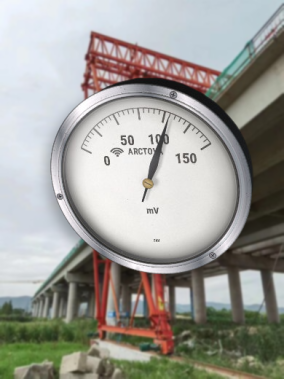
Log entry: **105** mV
